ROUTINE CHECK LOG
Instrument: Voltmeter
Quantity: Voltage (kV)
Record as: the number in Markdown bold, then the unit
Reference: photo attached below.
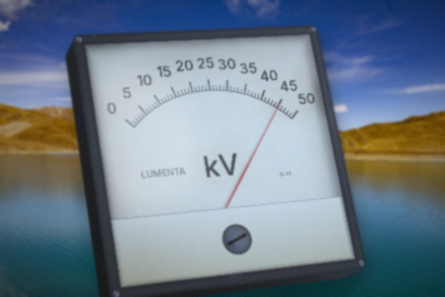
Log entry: **45** kV
